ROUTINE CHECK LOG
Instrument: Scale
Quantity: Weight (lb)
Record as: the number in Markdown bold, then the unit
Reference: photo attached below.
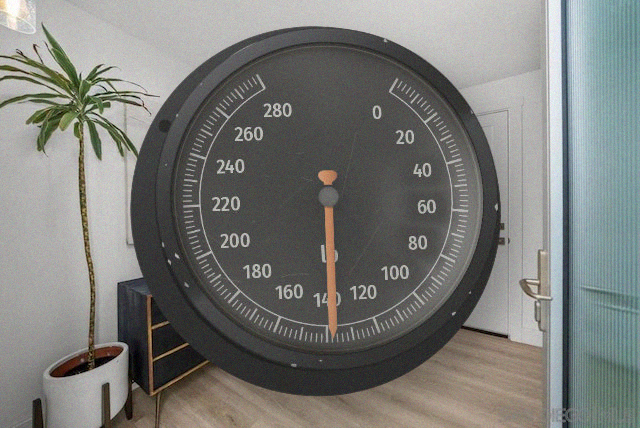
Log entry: **138** lb
